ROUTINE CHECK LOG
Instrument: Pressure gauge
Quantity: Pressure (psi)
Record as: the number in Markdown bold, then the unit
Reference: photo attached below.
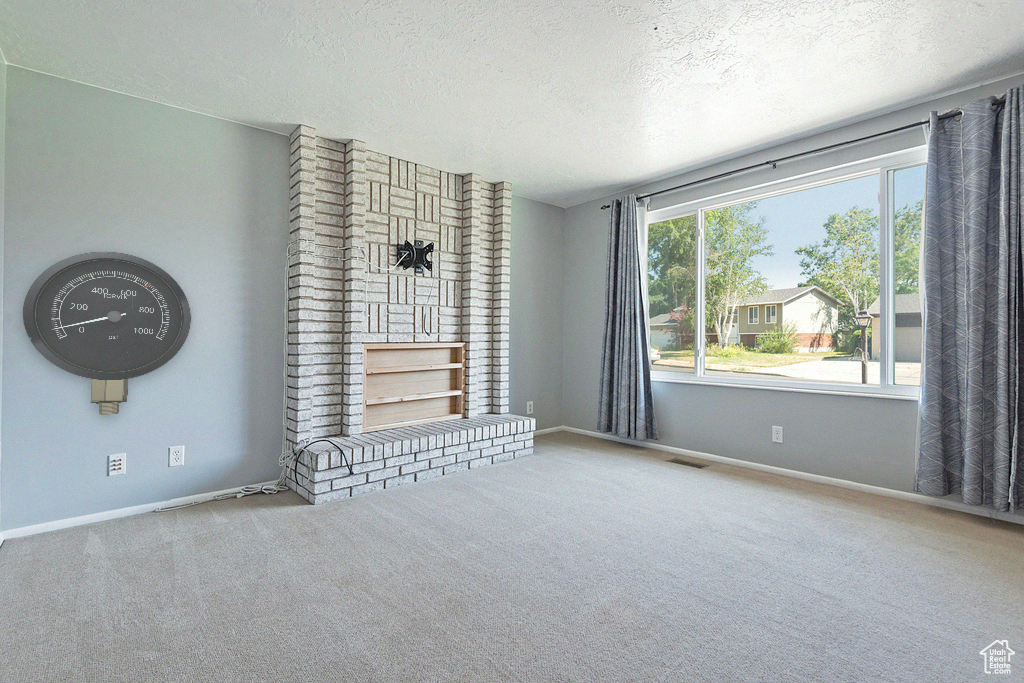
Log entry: **50** psi
